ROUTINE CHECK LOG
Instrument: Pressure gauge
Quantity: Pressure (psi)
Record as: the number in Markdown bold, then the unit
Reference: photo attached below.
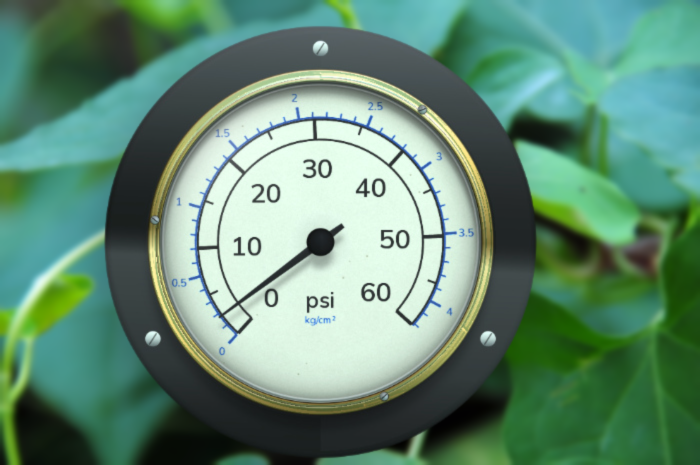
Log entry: **2.5** psi
